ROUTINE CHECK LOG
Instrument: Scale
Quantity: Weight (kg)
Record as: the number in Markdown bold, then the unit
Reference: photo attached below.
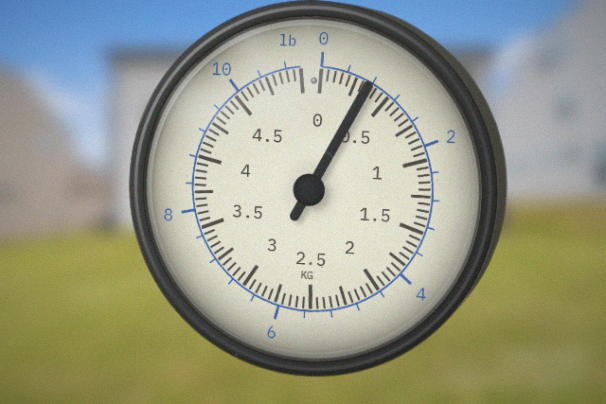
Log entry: **0.35** kg
